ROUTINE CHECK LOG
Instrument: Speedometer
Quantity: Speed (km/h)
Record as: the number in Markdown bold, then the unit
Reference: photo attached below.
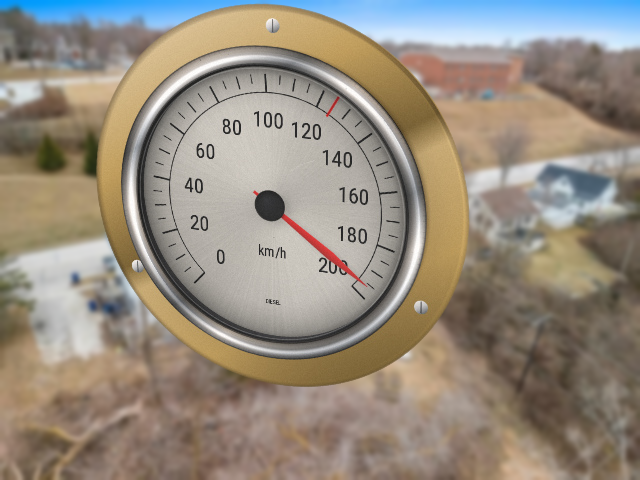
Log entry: **195** km/h
